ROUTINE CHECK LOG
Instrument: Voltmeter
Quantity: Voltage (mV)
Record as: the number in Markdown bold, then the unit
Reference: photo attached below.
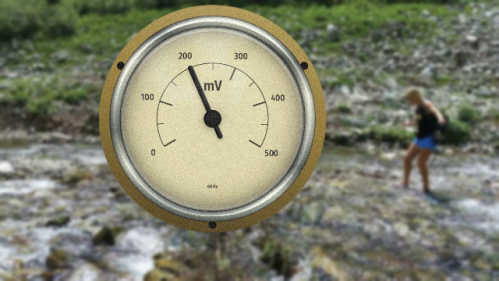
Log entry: **200** mV
